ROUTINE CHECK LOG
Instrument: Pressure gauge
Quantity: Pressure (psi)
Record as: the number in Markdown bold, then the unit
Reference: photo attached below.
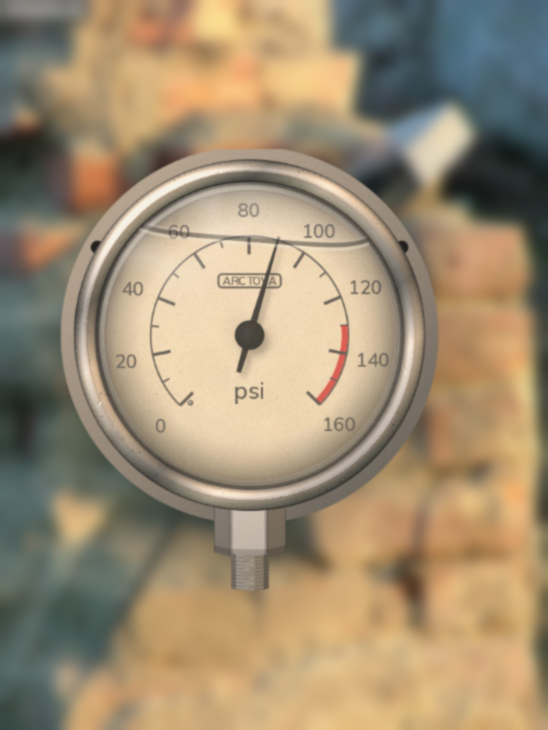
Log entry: **90** psi
